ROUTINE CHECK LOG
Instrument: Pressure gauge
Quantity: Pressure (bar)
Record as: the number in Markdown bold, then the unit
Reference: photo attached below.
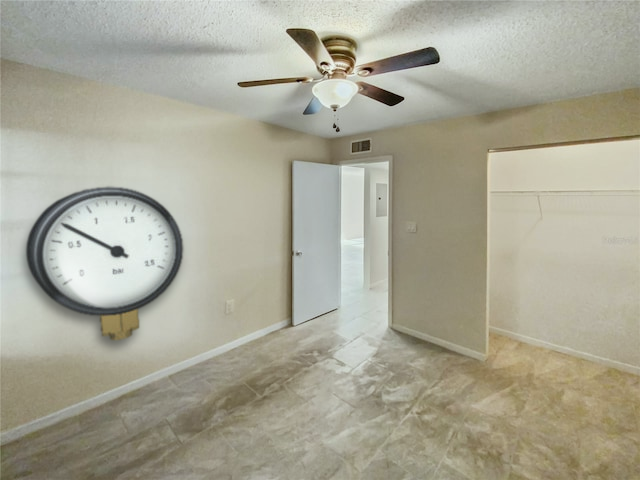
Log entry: **0.7** bar
